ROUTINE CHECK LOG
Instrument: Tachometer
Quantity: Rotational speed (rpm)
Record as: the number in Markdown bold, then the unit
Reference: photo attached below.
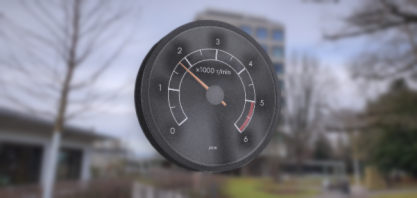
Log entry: **1750** rpm
